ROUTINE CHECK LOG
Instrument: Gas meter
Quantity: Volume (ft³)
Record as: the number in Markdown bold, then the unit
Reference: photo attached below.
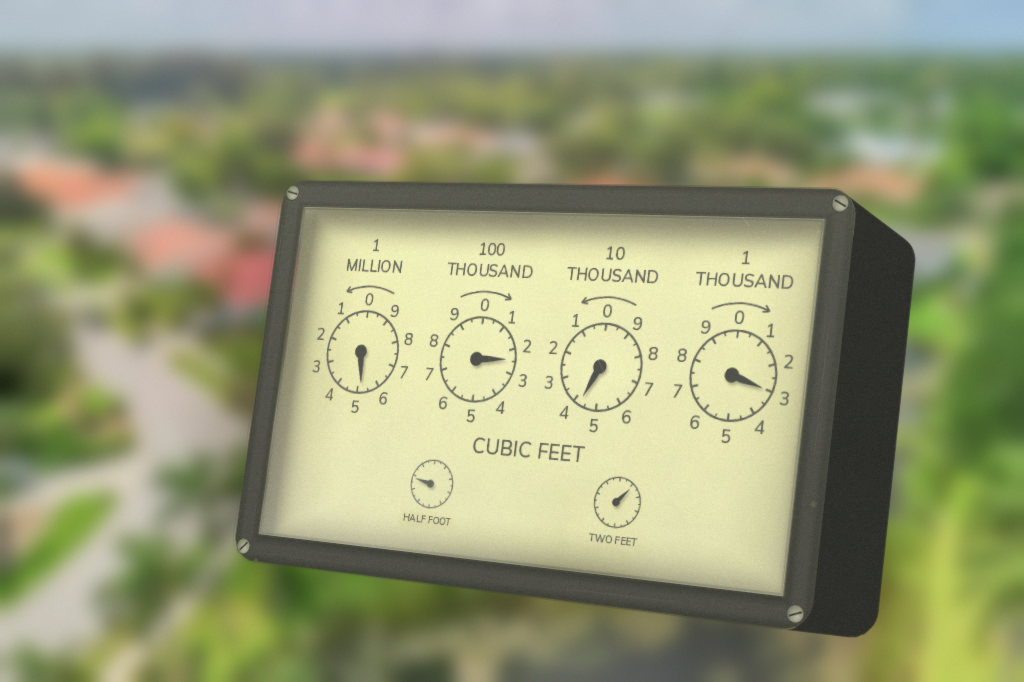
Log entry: **524300** ft³
